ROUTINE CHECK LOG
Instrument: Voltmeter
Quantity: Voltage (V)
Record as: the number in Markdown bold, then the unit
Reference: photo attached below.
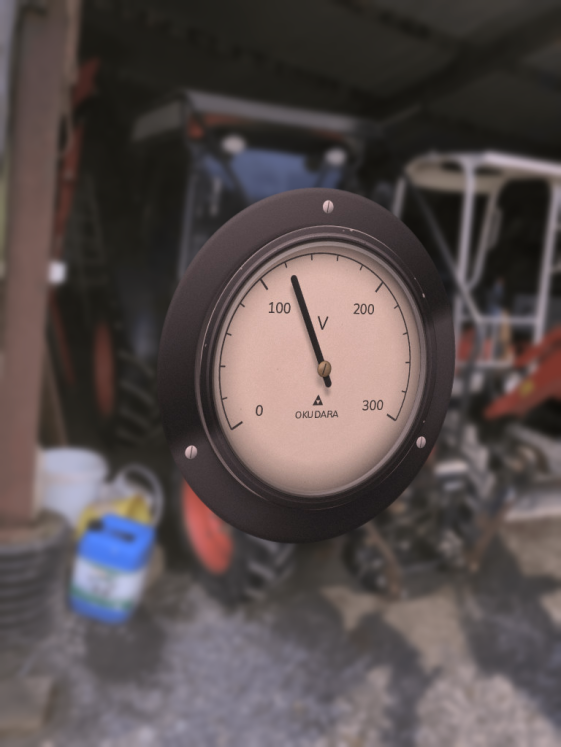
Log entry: **120** V
